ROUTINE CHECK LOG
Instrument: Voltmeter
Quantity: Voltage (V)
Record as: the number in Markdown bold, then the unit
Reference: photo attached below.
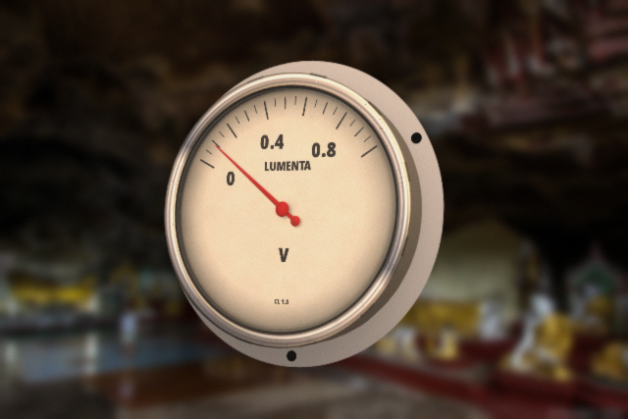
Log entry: **0.1** V
